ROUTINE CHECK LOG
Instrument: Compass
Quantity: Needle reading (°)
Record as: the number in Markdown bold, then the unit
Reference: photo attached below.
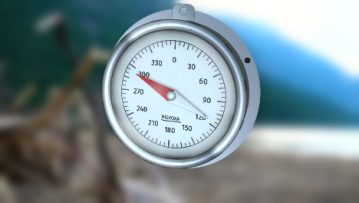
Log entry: **295** °
